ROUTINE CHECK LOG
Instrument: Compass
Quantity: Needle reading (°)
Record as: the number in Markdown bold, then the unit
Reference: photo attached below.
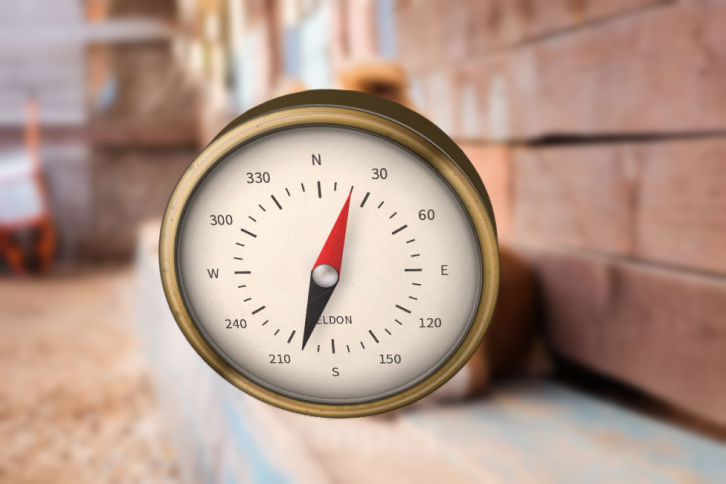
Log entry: **20** °
